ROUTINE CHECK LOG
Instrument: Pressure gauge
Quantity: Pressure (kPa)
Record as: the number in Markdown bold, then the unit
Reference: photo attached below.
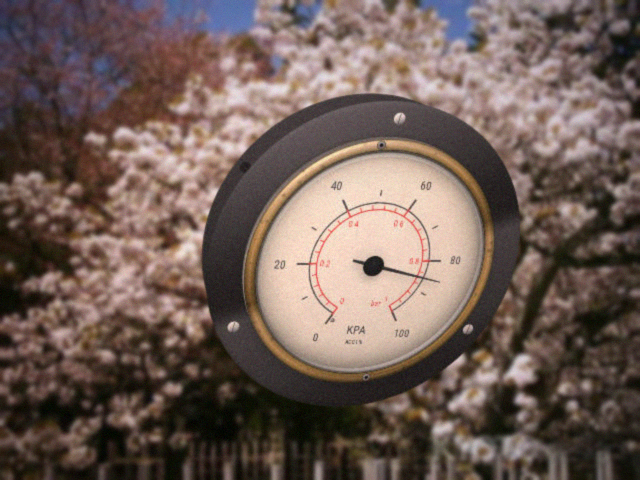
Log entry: **85** kPa
